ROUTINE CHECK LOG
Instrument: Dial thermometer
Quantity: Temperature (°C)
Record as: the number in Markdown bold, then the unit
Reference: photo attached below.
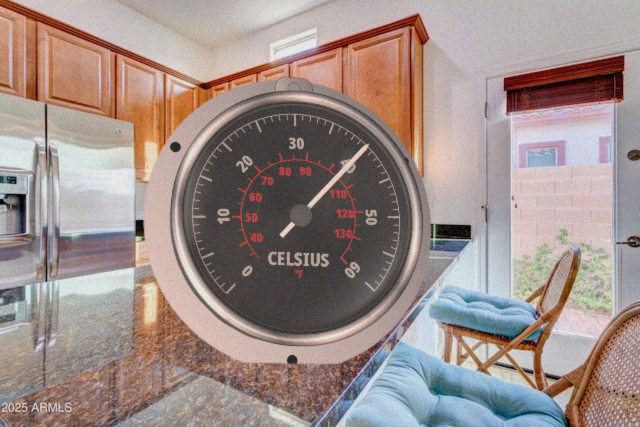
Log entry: **40** °C
